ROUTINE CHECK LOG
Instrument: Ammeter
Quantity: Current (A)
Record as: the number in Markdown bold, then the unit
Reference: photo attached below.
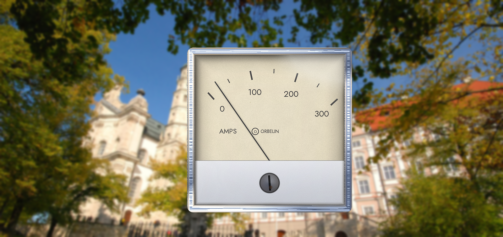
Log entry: **25** A
